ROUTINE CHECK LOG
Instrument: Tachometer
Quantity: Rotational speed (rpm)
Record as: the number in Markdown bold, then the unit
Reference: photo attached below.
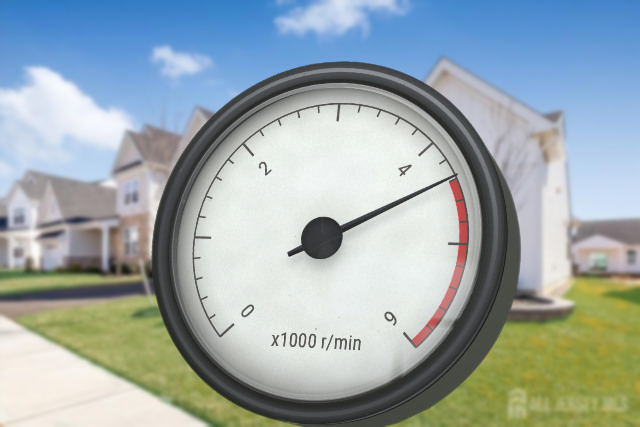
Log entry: **4400** rpm
